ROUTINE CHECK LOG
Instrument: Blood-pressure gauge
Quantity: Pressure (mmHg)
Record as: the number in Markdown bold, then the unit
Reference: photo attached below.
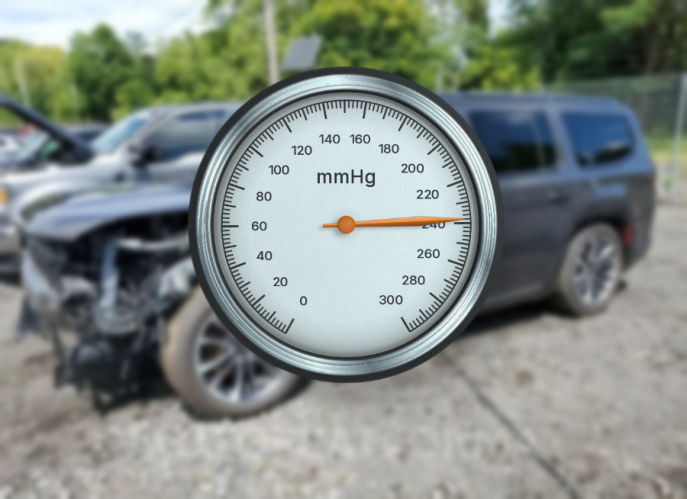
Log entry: **238** mmHg
